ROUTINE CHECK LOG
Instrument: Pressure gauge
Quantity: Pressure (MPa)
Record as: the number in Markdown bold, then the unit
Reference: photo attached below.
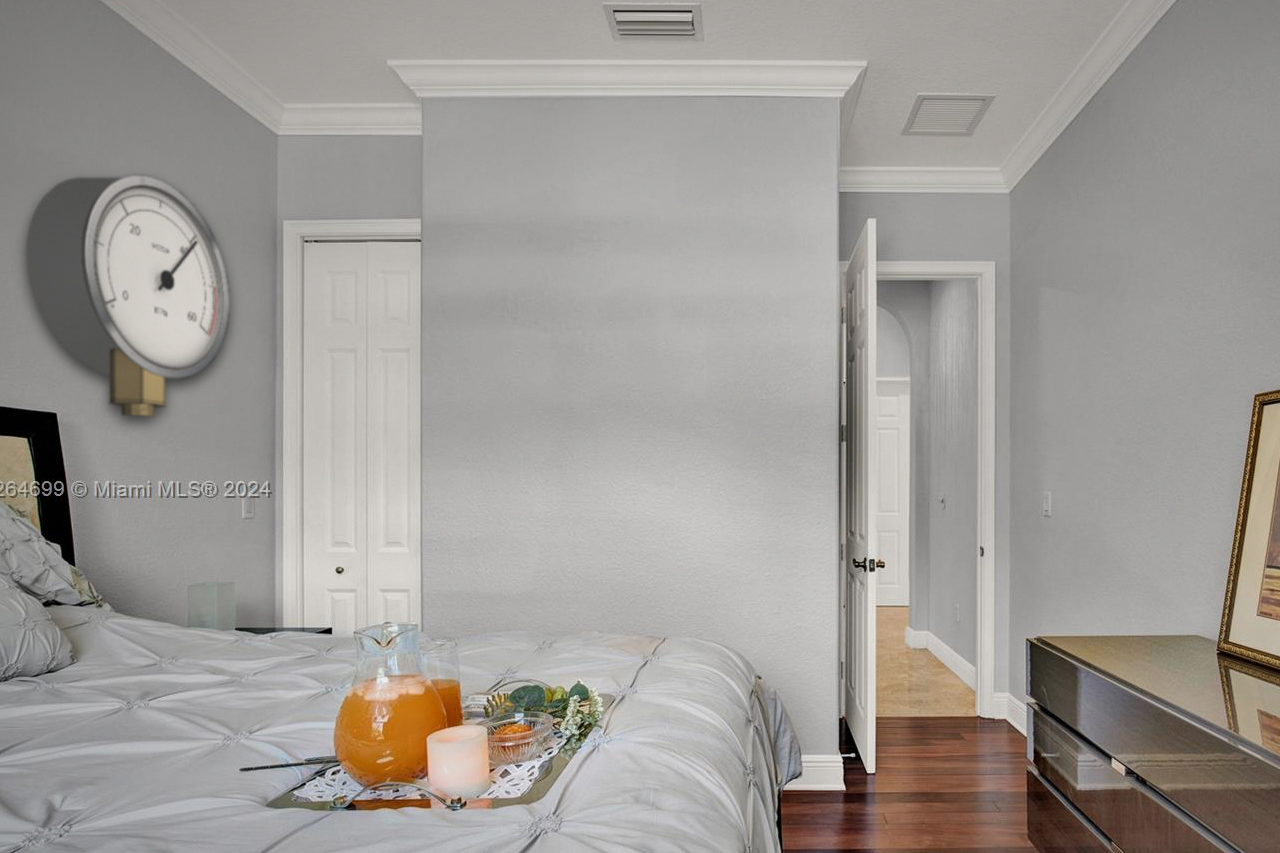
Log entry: **40** MPa
